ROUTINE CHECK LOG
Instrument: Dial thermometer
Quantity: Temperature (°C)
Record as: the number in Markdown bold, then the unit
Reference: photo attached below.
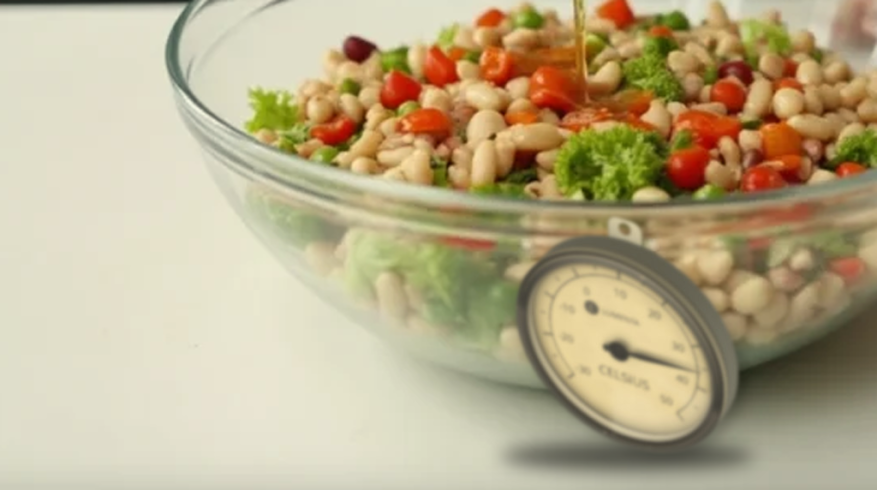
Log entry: **35** °C
